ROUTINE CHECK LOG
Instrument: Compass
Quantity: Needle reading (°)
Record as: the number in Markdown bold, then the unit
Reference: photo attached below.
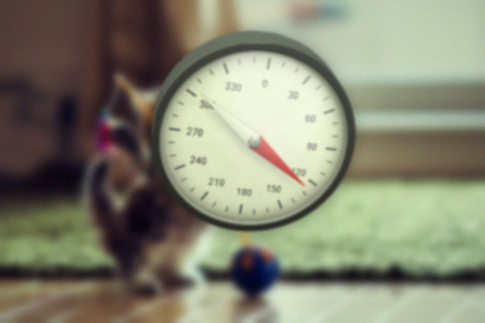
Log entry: **125** °
